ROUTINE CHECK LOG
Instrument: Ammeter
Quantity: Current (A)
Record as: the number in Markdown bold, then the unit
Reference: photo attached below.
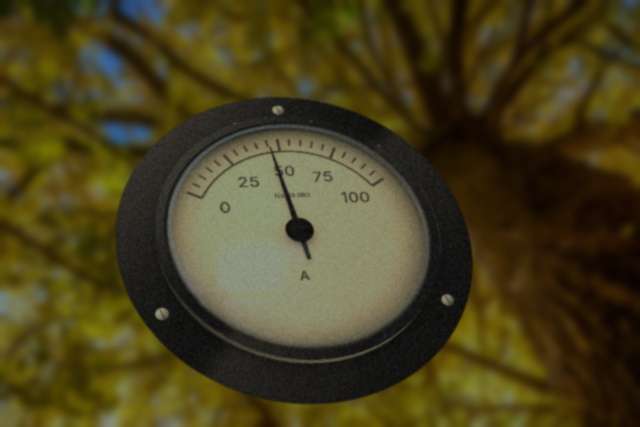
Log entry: **45** A
